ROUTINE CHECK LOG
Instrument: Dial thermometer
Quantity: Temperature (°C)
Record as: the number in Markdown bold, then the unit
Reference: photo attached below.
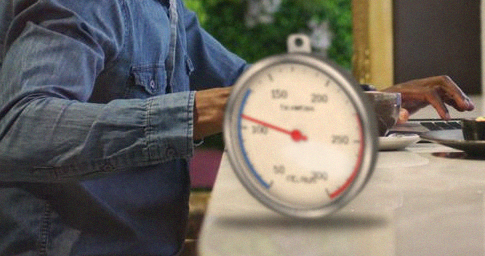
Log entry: **110** °C
